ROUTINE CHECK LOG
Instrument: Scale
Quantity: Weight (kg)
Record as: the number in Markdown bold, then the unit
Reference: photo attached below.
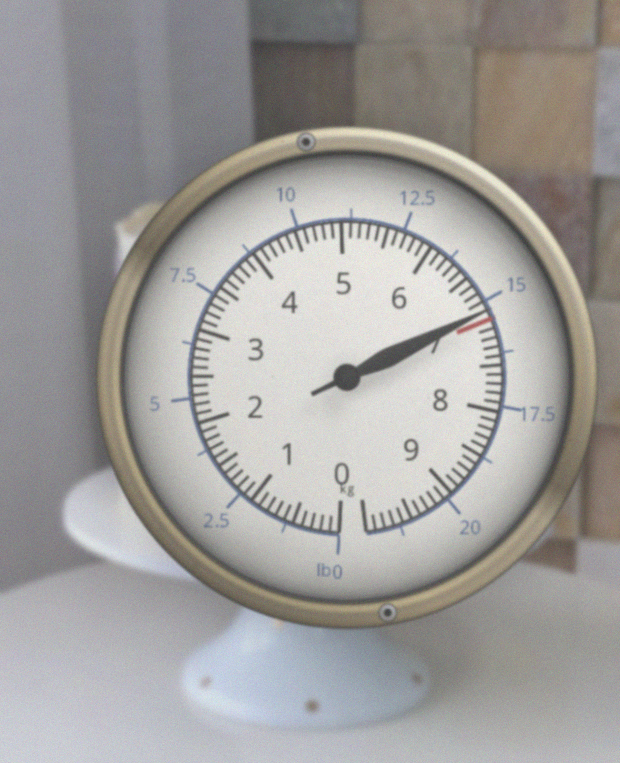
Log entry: **6.9** kg
